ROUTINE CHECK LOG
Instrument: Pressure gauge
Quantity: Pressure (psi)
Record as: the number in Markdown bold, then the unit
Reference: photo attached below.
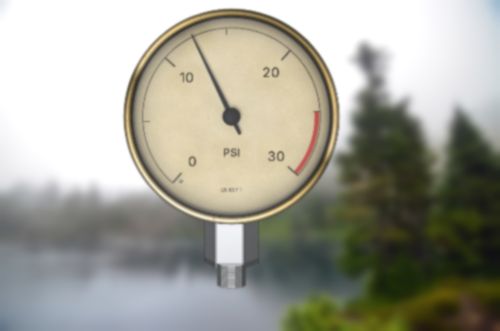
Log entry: **12.5** psi
